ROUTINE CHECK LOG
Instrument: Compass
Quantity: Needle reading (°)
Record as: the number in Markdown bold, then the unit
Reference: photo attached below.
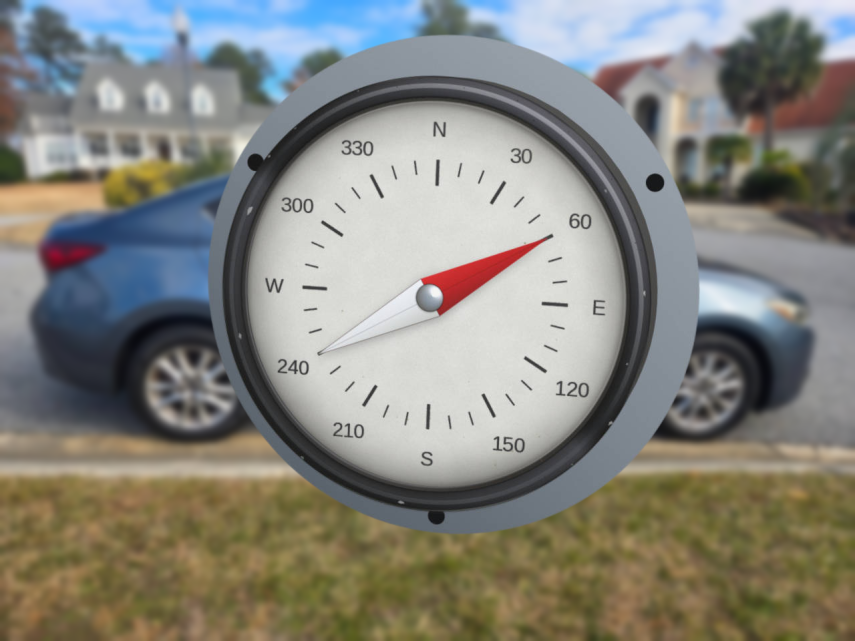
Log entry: **60** °
